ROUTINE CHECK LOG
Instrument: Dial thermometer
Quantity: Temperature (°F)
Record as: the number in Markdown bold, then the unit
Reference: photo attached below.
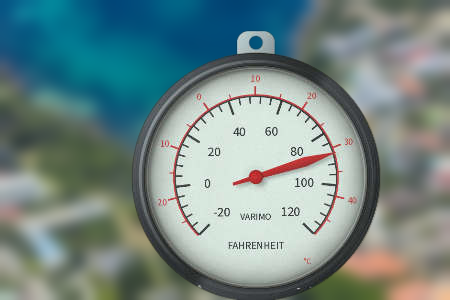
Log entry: **88** °F
